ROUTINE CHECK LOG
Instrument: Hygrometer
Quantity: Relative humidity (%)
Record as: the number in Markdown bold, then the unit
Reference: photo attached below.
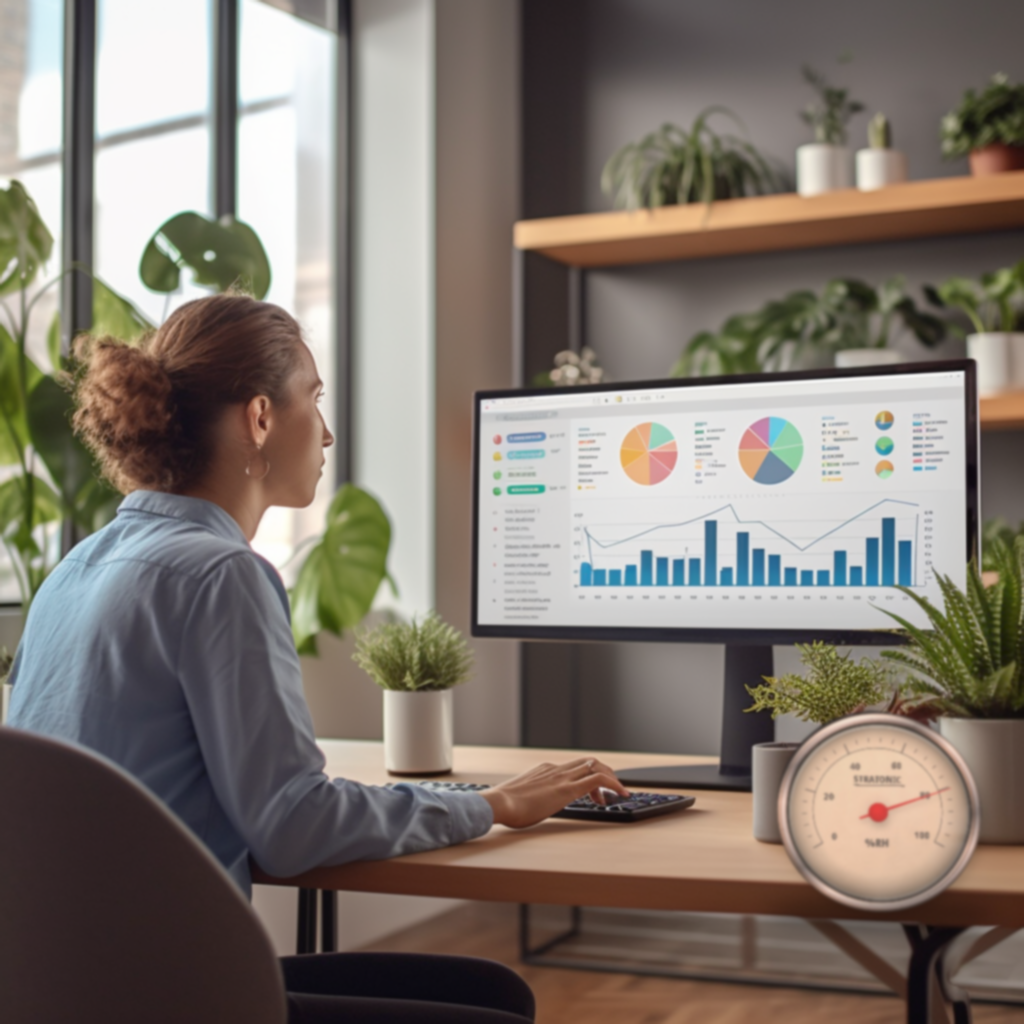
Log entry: **80** %
